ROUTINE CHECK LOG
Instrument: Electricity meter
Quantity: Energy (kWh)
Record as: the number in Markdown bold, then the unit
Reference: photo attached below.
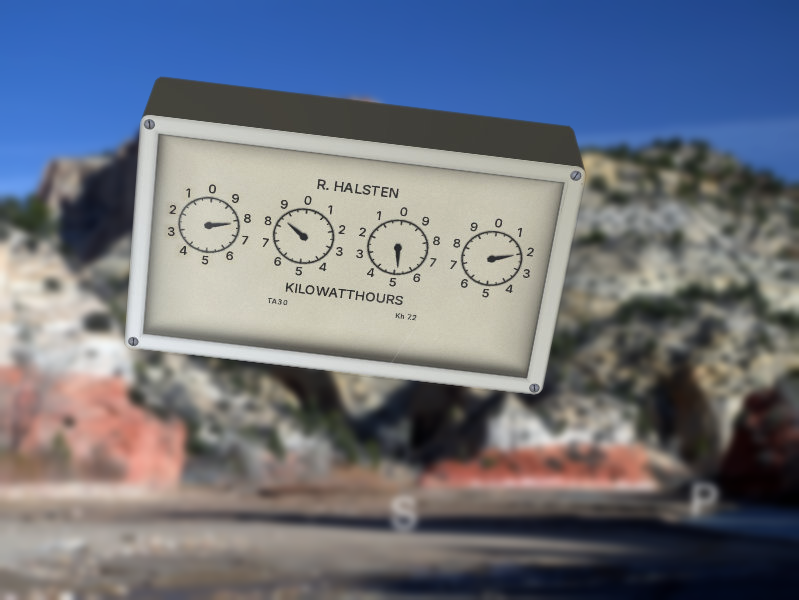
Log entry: **7852** kWh
